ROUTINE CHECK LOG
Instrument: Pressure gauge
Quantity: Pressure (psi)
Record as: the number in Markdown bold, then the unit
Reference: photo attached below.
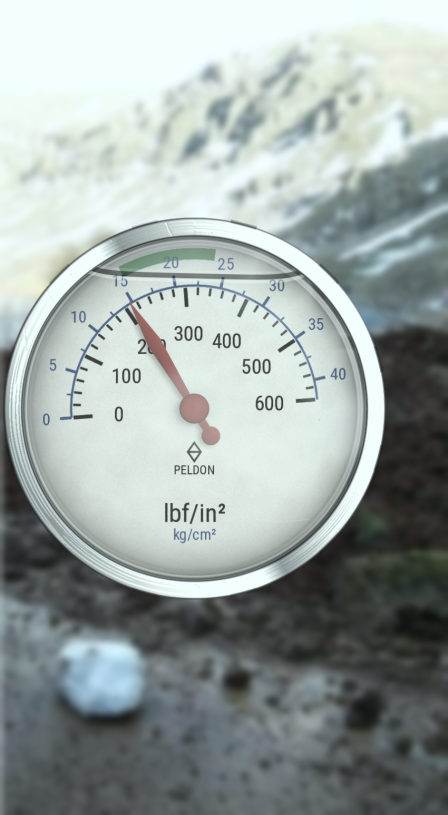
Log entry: **210** psi
